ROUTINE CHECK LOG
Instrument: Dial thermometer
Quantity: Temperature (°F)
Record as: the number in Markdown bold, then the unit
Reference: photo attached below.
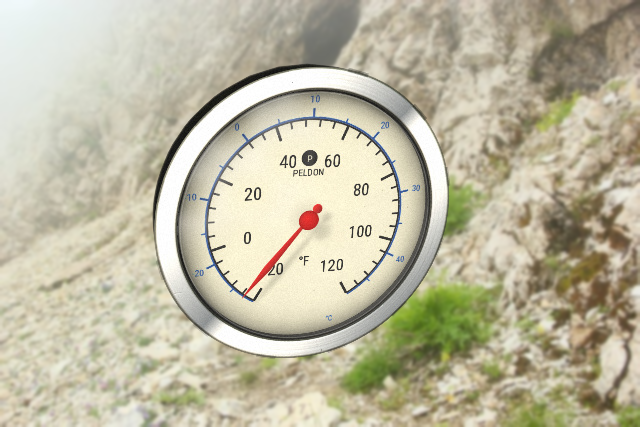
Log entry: **-16** °F
